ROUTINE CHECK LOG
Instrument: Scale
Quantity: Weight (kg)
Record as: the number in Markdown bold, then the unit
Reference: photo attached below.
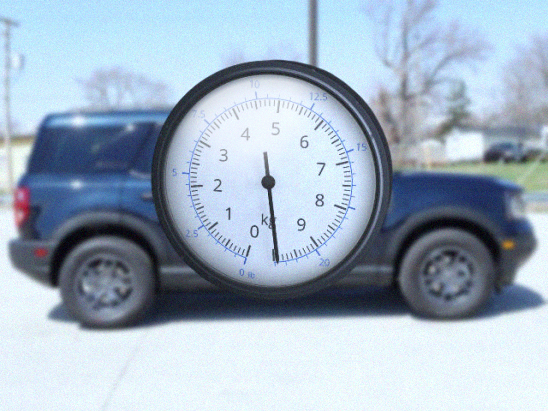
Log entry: **9.9** kg
